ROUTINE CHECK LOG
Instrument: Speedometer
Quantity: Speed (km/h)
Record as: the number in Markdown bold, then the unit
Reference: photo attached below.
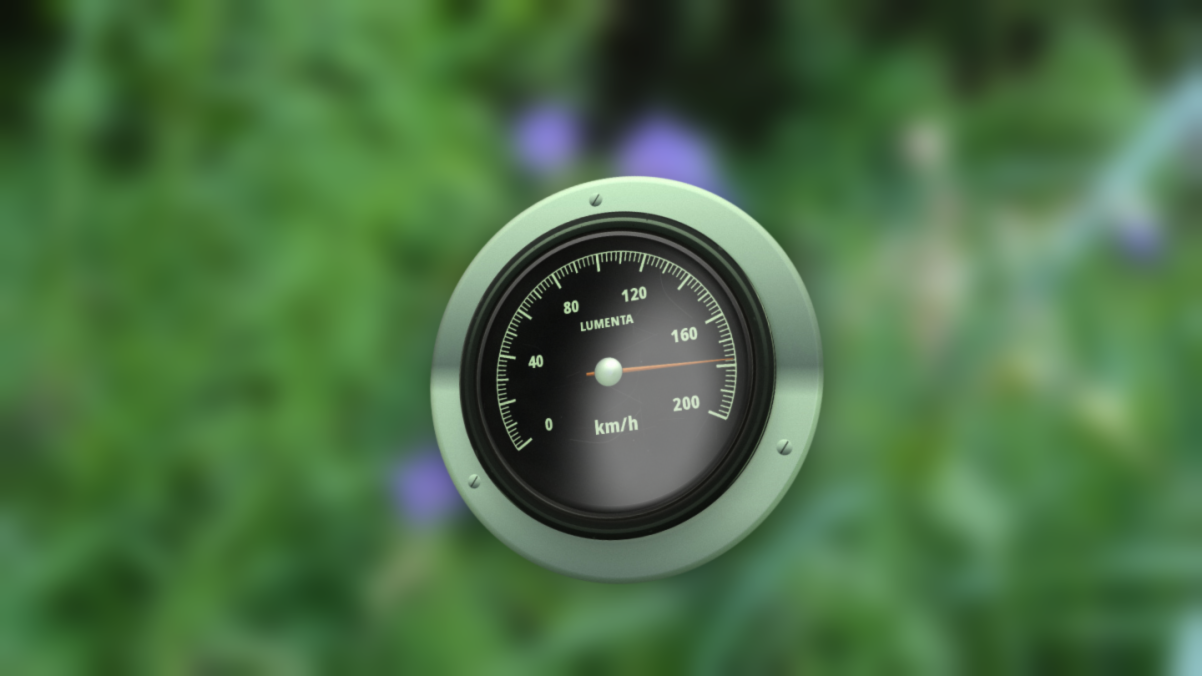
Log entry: **178** km/h
